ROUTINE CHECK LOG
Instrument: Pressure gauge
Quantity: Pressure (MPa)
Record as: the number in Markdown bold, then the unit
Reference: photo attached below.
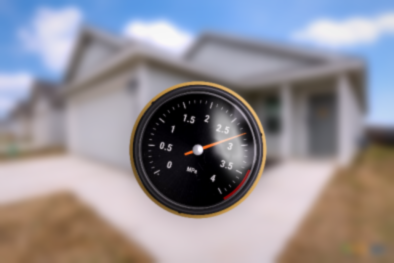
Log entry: **2.8** MPa
